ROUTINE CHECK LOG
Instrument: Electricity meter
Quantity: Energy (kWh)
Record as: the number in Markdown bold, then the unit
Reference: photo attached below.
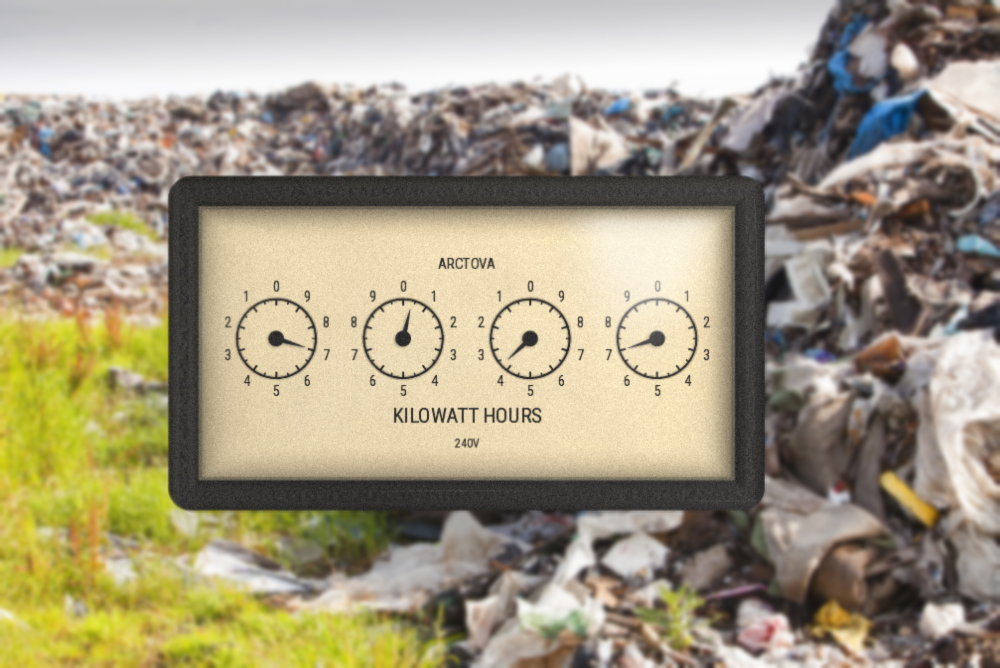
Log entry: **7037** kWh
